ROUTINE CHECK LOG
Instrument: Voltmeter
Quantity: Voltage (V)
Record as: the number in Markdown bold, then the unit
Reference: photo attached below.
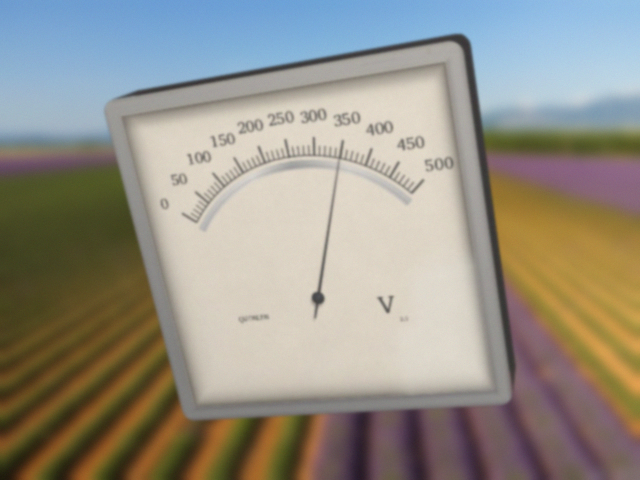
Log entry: **350** V
